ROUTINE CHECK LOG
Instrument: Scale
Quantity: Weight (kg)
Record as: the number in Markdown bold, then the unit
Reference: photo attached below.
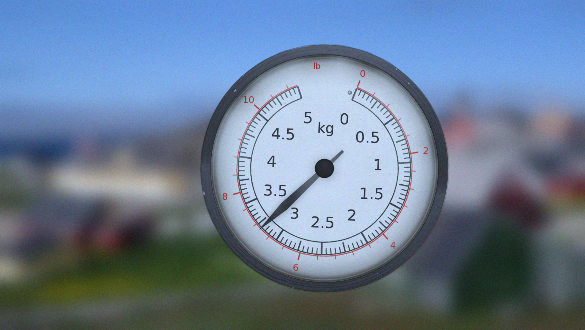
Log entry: **3.2** kg
